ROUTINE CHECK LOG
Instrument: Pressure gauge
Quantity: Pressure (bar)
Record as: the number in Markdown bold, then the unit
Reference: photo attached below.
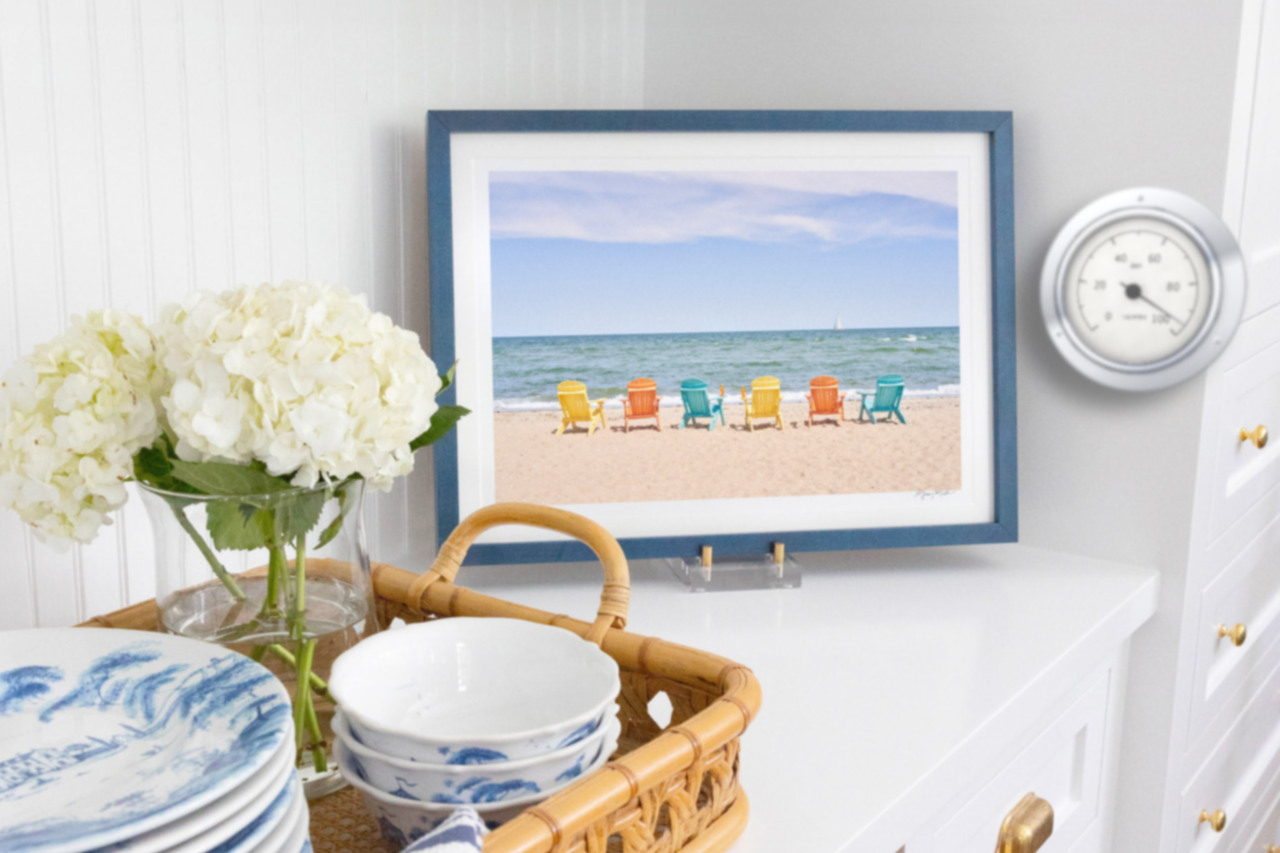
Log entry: **95** bar
